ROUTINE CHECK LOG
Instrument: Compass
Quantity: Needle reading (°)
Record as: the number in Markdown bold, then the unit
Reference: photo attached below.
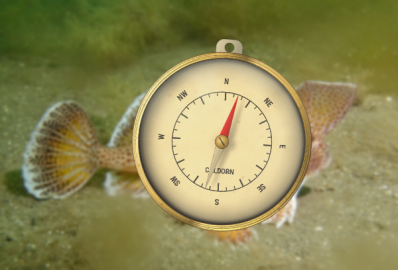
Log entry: **15** °
